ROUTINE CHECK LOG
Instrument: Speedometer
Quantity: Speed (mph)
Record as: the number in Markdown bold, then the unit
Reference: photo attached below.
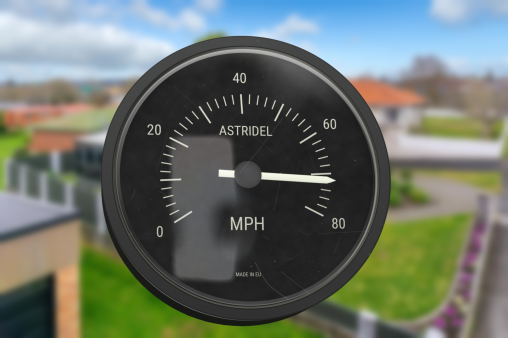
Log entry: **72** mph
